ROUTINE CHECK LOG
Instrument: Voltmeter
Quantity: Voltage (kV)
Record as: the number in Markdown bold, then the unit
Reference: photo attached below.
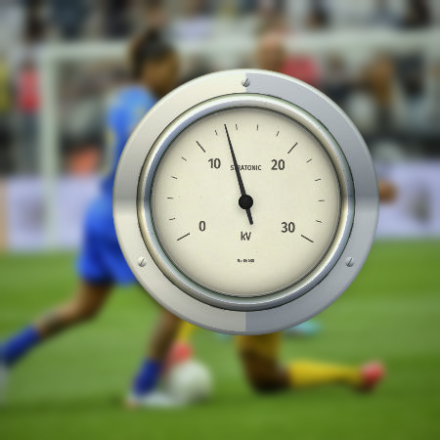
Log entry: **13** kV
